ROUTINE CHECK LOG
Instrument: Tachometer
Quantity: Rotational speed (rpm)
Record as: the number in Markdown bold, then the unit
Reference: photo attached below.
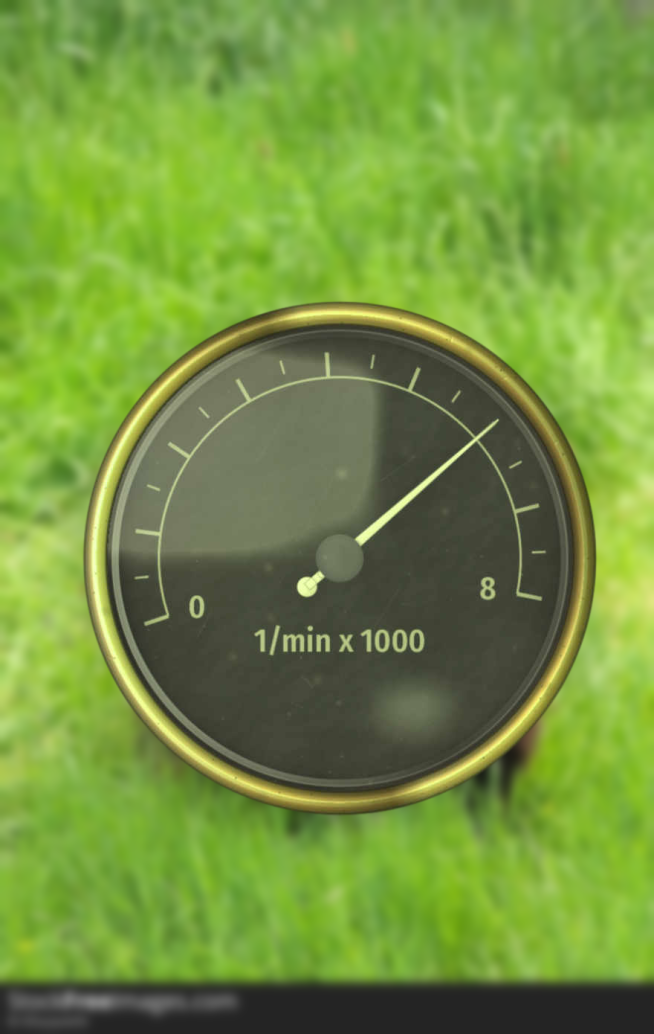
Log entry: **6000** rpm
